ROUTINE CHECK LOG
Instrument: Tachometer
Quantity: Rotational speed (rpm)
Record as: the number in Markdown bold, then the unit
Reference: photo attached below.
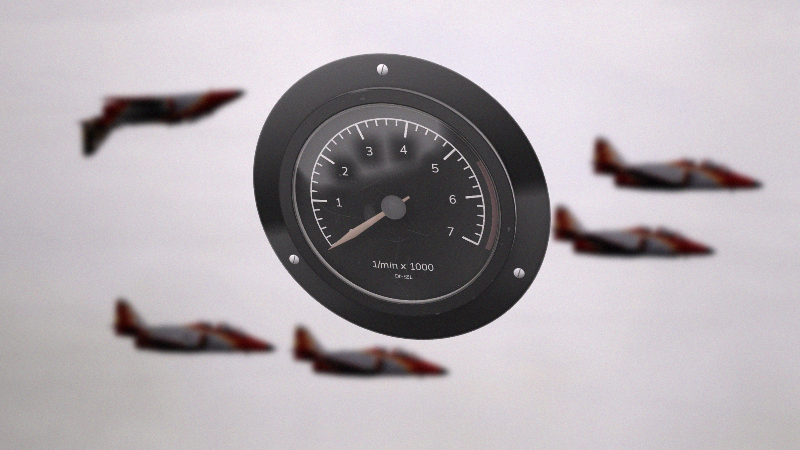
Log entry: **0** rpm
